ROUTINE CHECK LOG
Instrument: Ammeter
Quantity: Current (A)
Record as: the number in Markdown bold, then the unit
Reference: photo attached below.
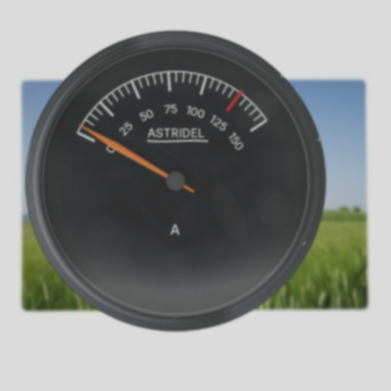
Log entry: **5** A
